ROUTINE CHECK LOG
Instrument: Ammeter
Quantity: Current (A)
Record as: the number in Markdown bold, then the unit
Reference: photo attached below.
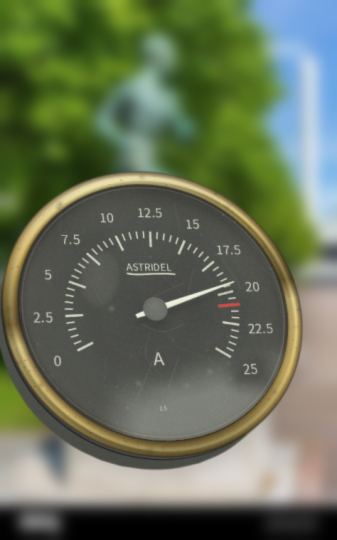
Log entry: **19.5** A
